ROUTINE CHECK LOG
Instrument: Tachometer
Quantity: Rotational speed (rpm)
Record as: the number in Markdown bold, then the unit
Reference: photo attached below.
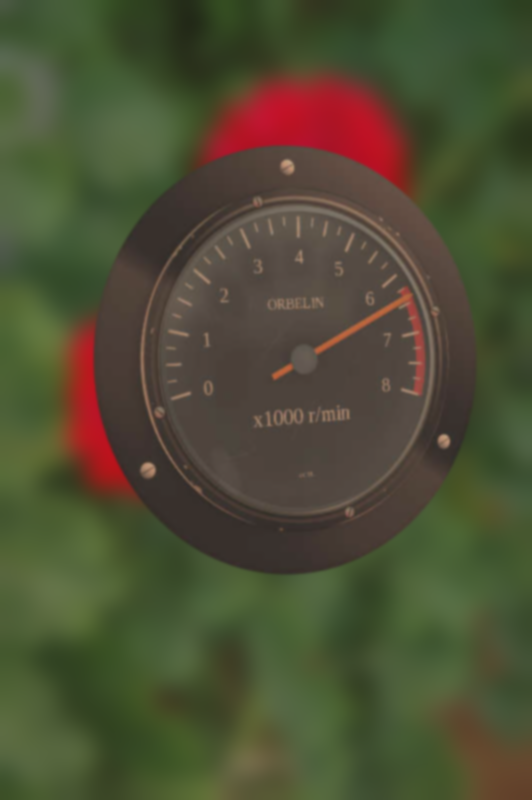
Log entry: **6375** rpm
